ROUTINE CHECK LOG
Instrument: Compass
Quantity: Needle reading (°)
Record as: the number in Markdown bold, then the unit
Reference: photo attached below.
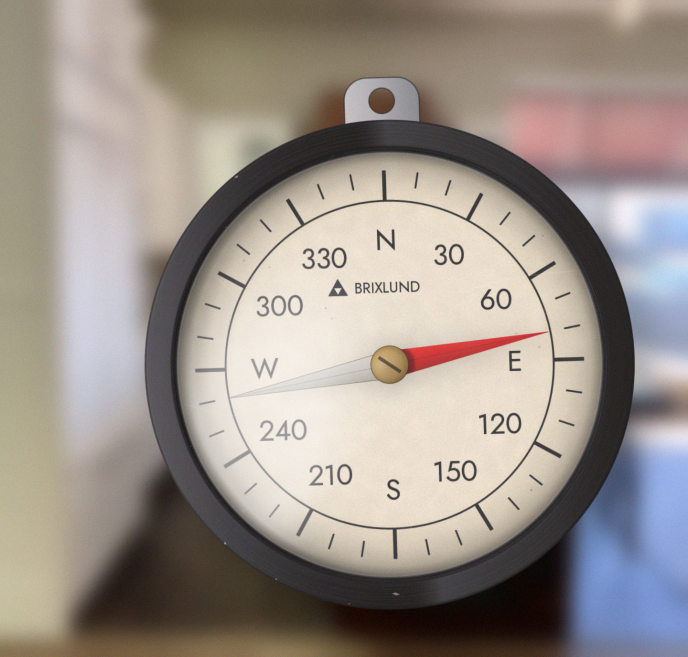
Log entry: **80** °
